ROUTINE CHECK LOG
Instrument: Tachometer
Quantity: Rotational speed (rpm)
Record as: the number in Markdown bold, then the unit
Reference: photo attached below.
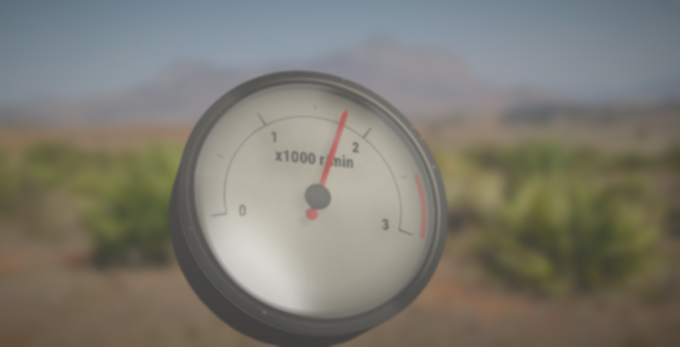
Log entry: **1750** rpm
